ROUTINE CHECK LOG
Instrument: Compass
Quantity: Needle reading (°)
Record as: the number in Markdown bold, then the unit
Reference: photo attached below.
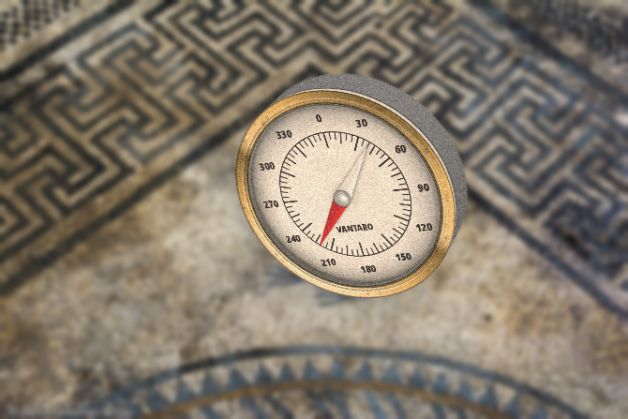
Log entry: **220** °
